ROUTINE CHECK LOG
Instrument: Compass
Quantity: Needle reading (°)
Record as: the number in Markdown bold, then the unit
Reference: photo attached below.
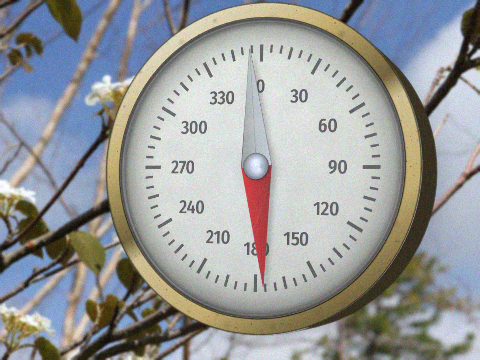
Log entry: **175** °
